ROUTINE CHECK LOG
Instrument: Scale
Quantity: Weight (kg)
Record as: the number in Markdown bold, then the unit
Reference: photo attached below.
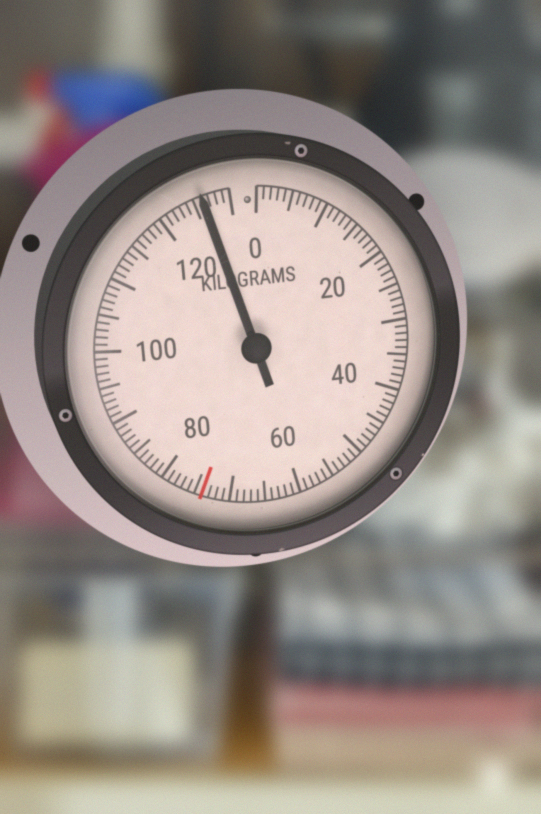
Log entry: **126** kg
